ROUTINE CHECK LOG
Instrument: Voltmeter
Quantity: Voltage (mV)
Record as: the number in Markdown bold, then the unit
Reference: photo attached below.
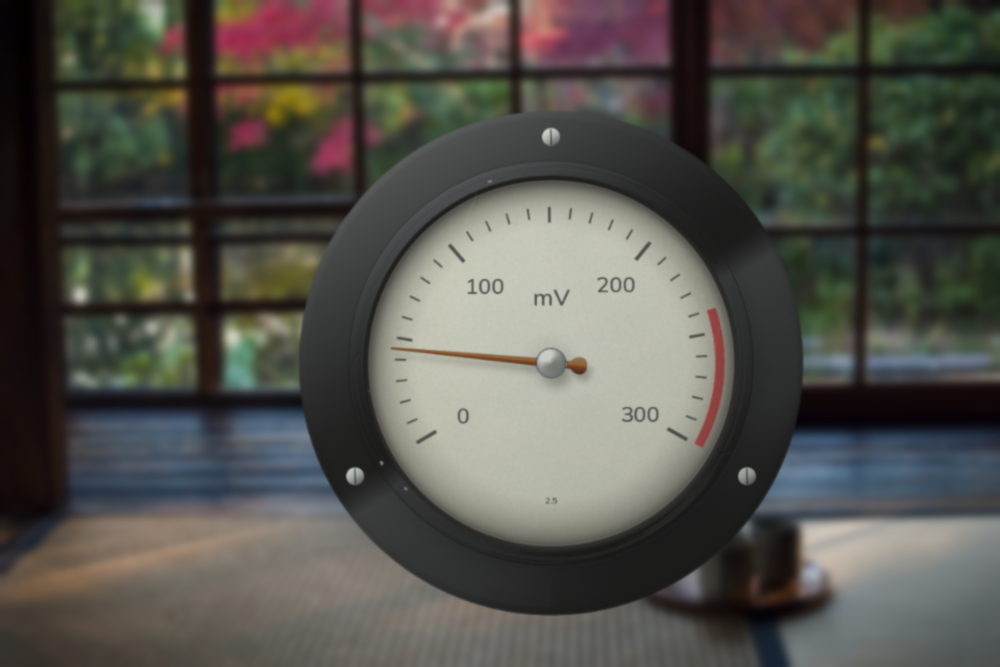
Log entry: **45** mV
